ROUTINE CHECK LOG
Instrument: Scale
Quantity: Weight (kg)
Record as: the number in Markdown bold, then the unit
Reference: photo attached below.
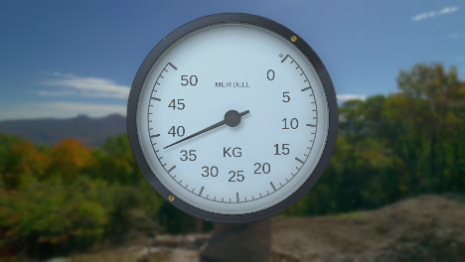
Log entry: **38** kg
